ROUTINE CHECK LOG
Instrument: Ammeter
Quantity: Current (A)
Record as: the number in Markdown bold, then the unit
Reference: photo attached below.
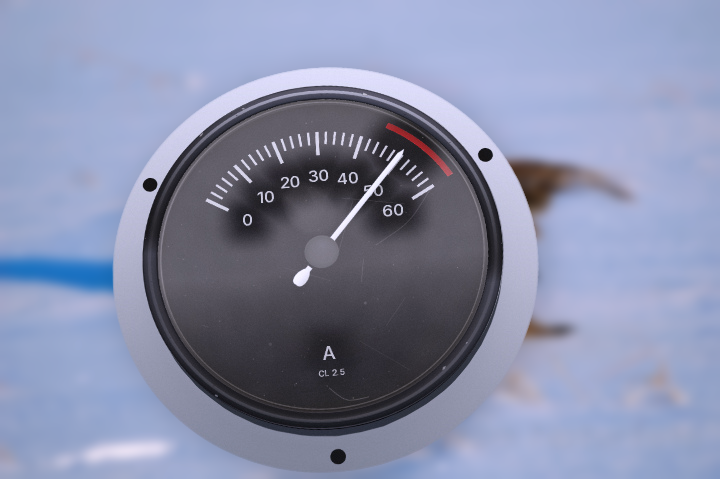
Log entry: **50** A
